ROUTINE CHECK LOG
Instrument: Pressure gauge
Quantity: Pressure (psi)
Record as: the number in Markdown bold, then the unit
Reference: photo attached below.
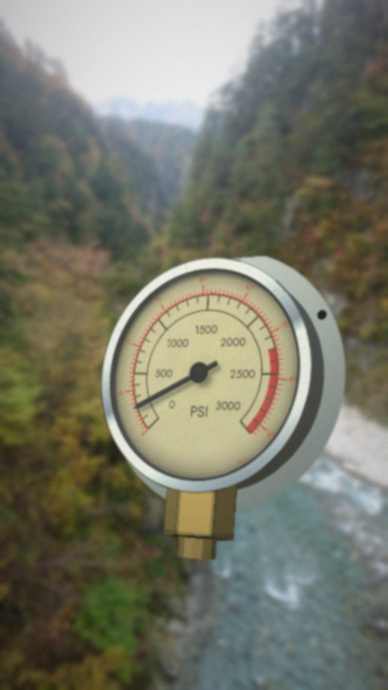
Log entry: **200** psi
